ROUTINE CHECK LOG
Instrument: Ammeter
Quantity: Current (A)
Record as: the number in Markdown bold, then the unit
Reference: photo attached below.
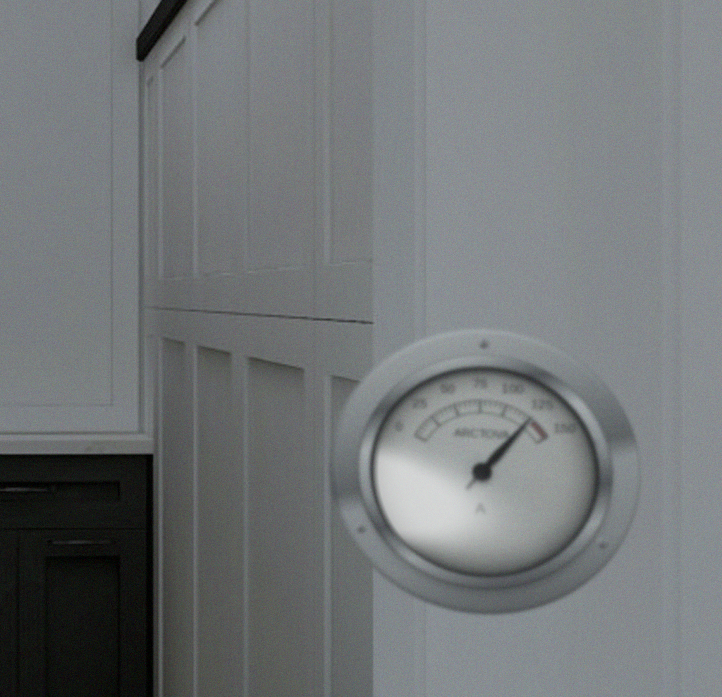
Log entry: **125** A
